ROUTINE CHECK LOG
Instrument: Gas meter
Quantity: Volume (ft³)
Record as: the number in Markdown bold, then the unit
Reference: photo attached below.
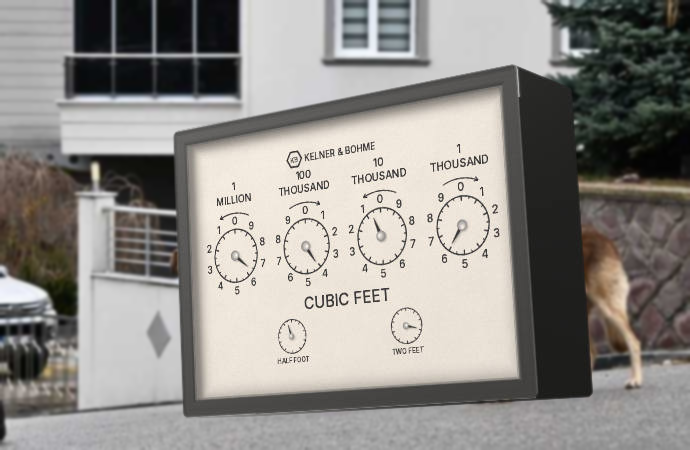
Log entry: **640600** ft³
